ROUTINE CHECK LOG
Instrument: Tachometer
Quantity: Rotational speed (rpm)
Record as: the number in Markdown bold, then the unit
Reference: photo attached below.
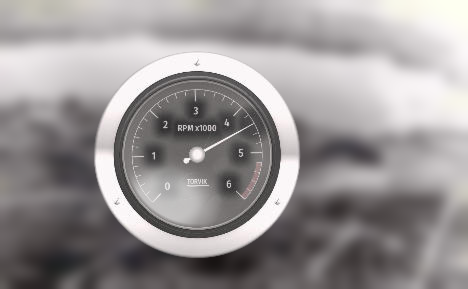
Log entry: **4400** rpm
